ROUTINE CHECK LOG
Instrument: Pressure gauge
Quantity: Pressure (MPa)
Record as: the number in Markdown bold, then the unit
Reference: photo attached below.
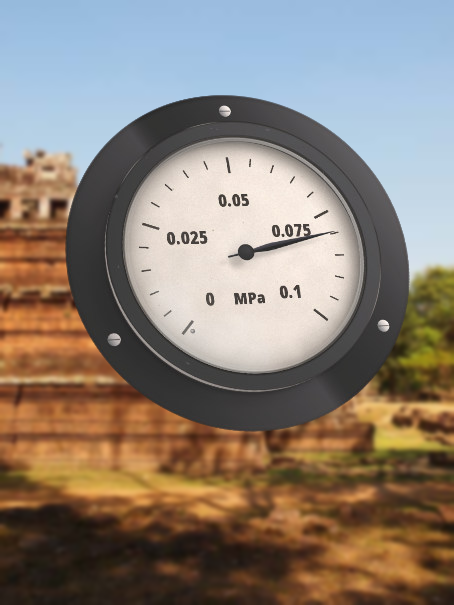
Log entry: **0.08** MPa
